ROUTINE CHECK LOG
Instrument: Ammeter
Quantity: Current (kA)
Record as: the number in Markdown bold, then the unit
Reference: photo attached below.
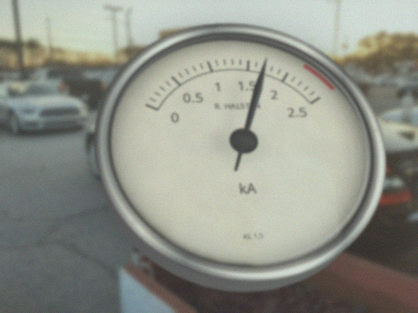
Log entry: **1.7** kA
